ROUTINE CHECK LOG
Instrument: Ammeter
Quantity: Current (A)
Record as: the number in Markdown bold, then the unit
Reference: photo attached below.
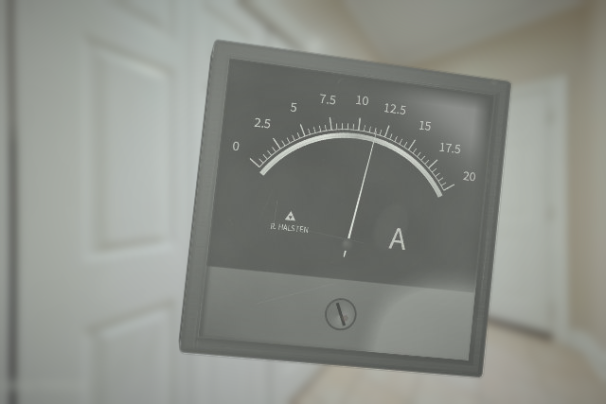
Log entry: **11.5** A
